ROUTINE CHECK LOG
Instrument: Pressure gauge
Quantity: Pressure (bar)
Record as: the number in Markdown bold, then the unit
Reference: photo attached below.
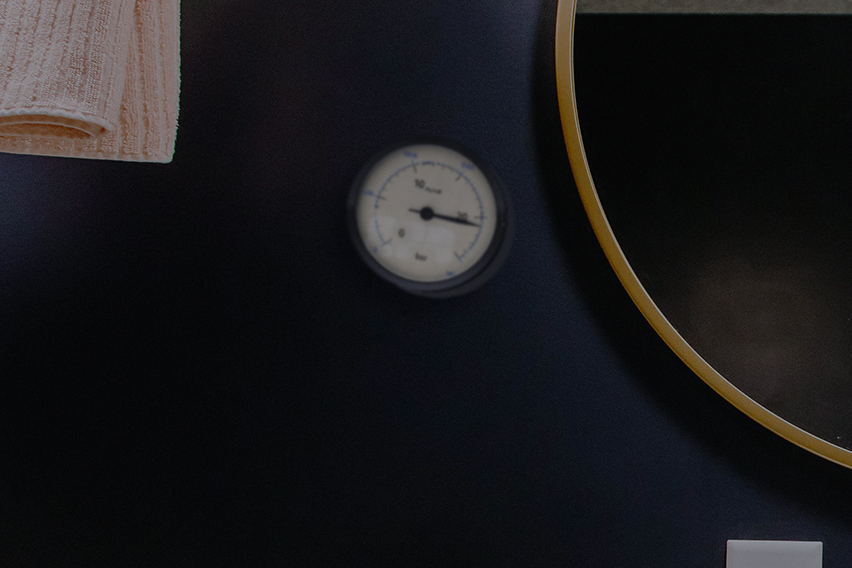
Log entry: **21** bar
